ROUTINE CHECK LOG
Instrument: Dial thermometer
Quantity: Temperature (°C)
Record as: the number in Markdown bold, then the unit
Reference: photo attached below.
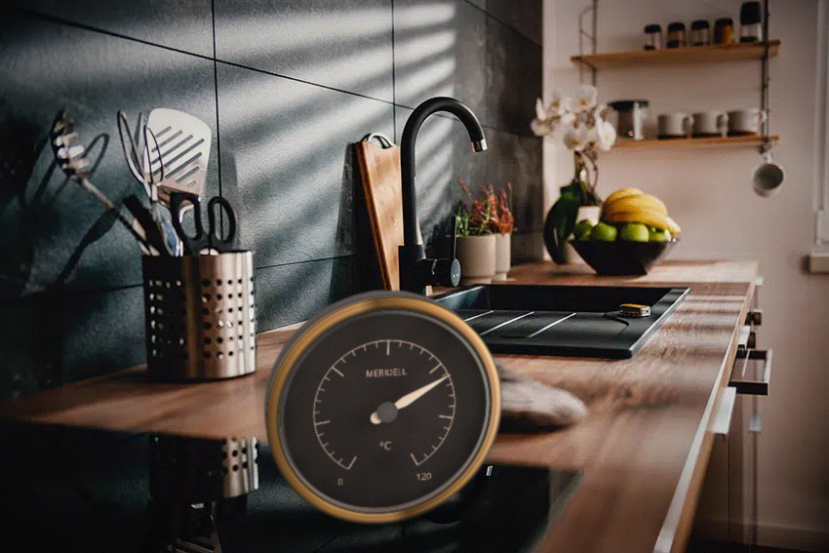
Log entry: **84** °C
